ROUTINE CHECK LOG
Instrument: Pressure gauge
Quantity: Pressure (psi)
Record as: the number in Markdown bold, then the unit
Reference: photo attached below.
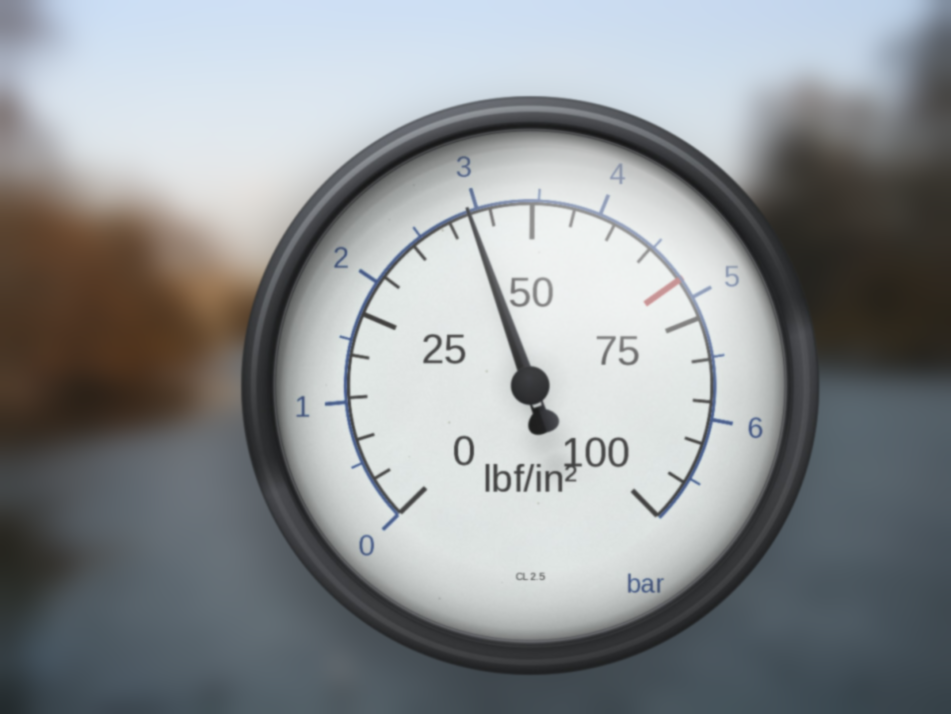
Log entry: **42.5** psi
